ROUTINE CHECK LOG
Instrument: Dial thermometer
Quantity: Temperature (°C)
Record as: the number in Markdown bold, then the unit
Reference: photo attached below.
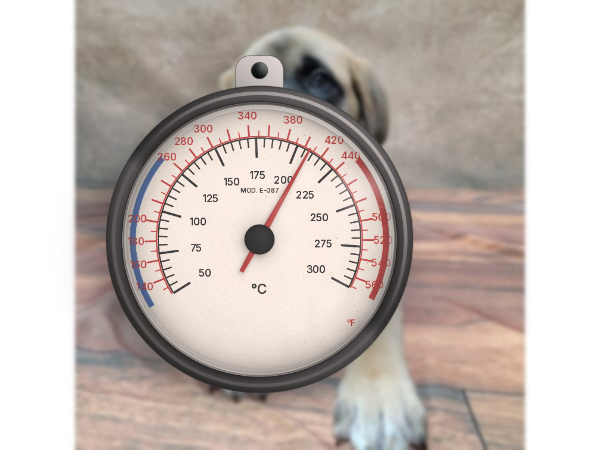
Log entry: **207.5** °C
